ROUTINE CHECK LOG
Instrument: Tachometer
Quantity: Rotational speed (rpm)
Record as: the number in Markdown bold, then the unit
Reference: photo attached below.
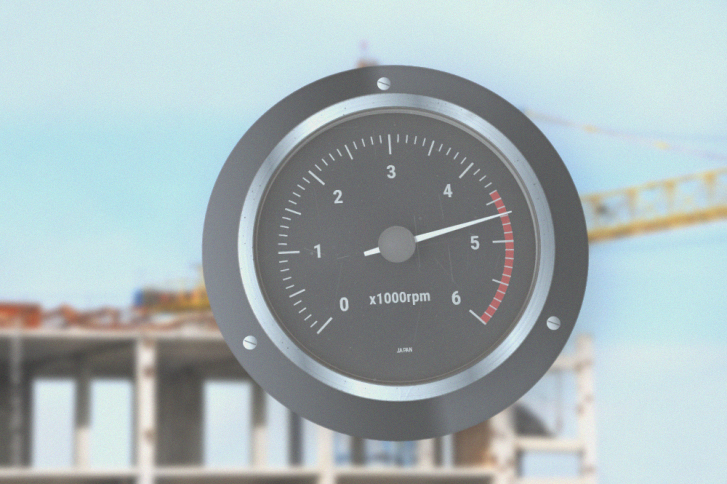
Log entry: **4700** rpm
